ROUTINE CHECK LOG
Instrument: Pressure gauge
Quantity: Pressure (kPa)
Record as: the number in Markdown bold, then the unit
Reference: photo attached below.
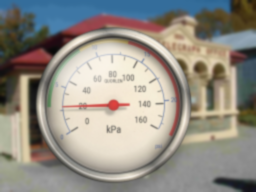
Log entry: **20** kPa
